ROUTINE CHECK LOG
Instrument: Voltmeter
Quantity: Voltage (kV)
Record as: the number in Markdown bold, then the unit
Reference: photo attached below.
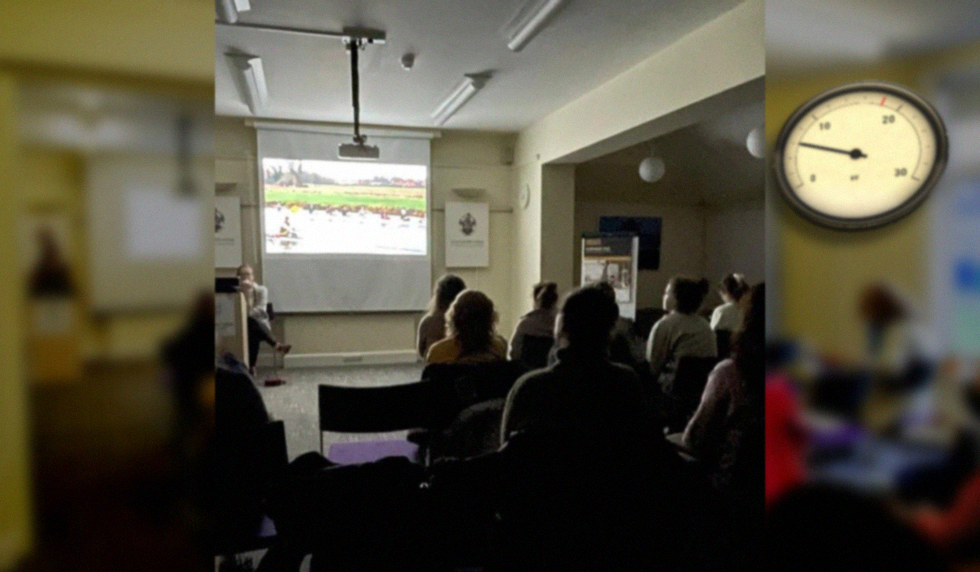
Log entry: **6** kV
